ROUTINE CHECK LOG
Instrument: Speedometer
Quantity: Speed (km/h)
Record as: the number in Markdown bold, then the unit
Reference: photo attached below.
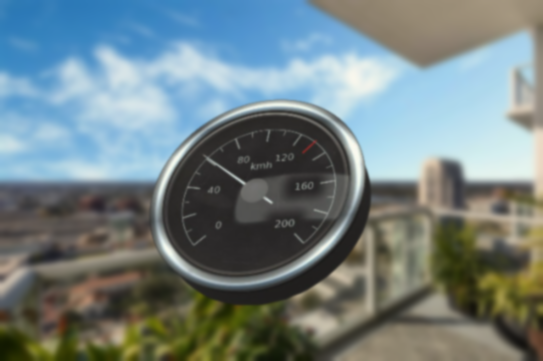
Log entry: **60** km/h
